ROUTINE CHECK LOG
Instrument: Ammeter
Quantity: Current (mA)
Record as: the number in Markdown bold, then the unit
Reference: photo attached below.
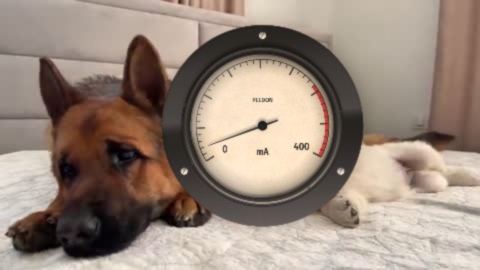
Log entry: **20** mA
